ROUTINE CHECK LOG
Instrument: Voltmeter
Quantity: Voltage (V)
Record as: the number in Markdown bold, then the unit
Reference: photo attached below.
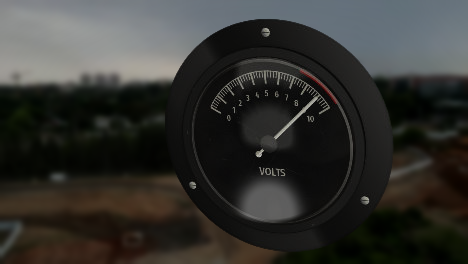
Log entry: **9** V
